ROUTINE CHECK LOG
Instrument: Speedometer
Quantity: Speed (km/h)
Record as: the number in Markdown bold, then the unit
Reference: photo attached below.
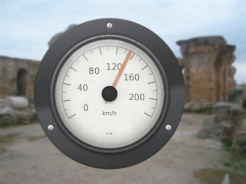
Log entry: **135** km/h
